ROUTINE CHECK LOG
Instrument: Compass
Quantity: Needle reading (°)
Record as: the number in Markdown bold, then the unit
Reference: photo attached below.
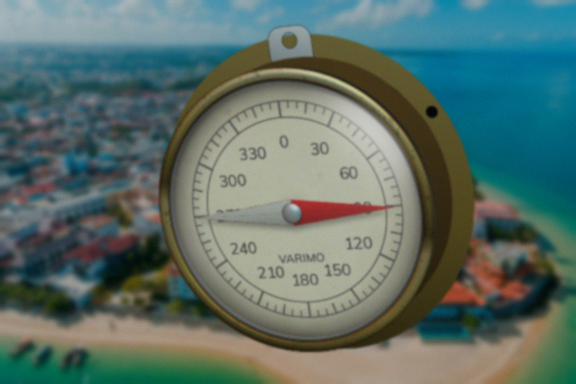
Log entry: **90** °
